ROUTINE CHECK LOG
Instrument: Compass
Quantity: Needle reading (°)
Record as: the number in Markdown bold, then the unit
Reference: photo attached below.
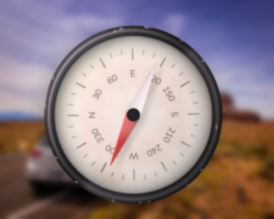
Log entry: **295** °
